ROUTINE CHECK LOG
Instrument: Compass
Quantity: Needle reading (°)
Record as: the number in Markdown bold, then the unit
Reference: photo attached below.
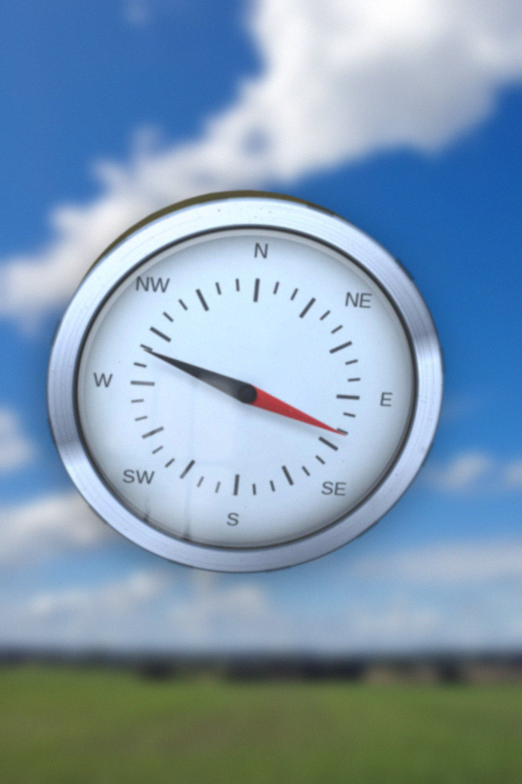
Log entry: **110** °
